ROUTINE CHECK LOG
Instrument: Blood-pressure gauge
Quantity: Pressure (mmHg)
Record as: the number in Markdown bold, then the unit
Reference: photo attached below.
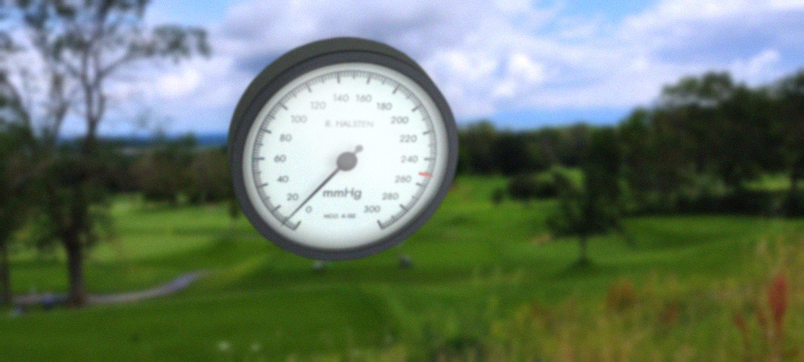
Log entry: **10** mmHg
